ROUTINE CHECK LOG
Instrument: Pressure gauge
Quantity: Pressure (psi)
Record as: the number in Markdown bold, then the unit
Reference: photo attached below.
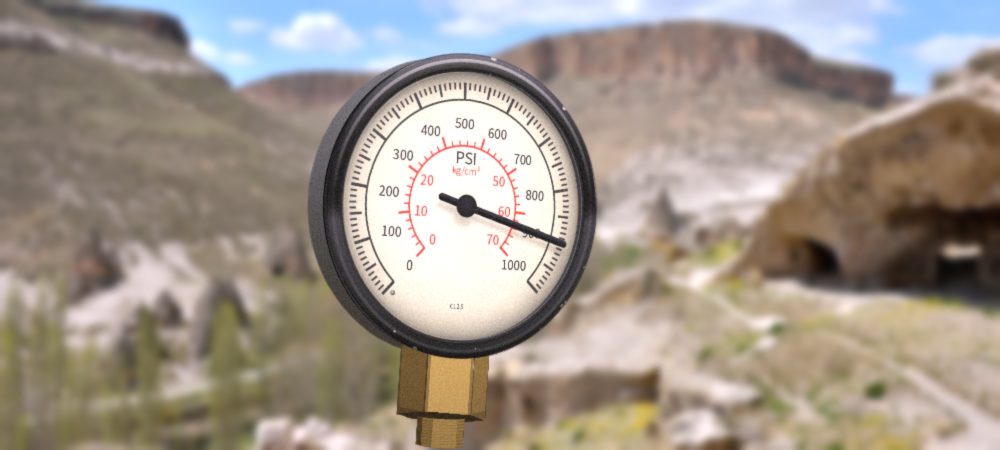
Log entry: **900** psi
